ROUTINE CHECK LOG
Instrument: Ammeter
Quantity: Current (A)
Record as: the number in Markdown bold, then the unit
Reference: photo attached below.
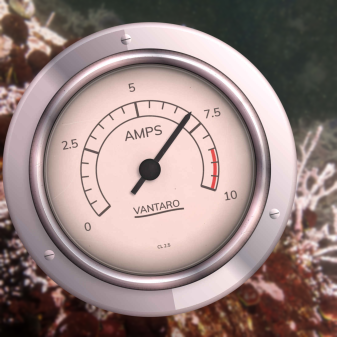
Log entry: **7** A
